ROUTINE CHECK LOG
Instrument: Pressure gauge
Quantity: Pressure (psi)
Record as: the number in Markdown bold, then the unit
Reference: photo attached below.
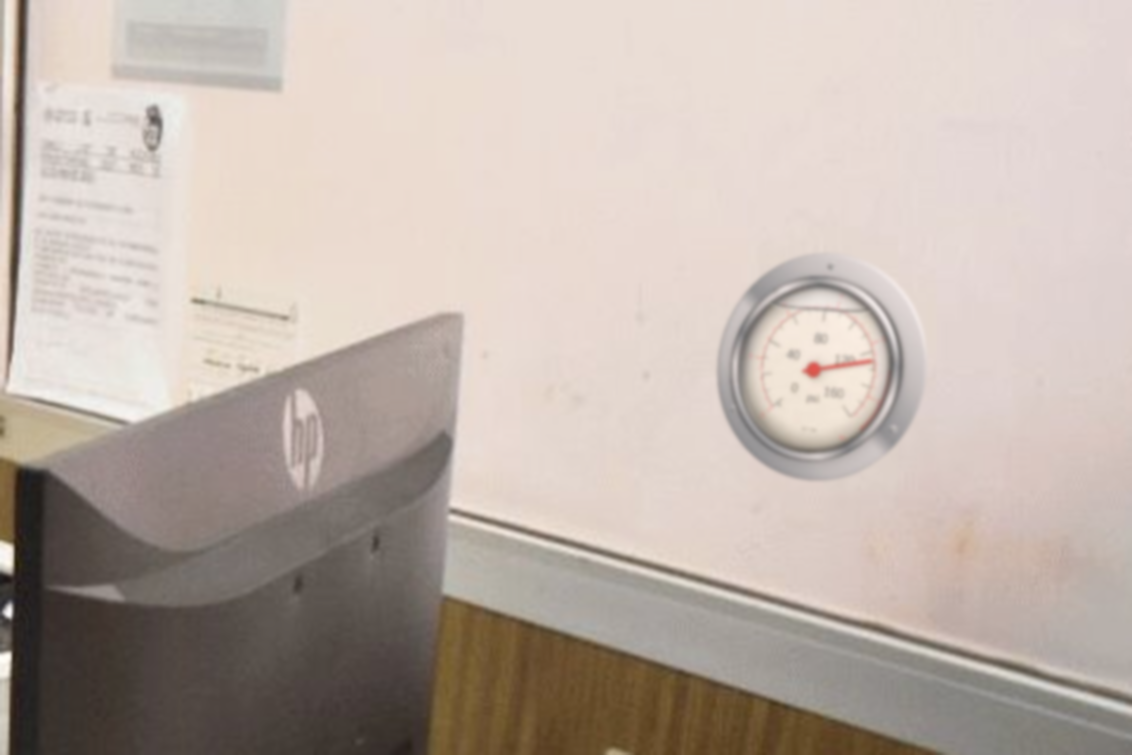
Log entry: **125** psi
